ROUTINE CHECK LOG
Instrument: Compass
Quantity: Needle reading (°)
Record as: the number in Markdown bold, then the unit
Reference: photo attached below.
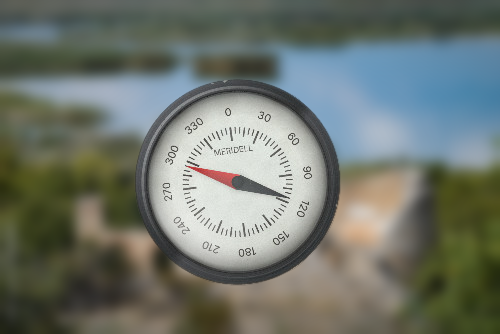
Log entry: **295** °
